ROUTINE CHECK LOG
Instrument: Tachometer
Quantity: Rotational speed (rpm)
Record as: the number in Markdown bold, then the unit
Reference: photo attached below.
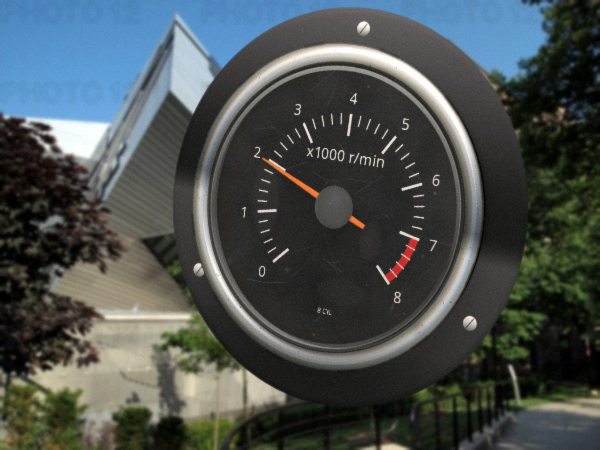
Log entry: **2000** rpm
